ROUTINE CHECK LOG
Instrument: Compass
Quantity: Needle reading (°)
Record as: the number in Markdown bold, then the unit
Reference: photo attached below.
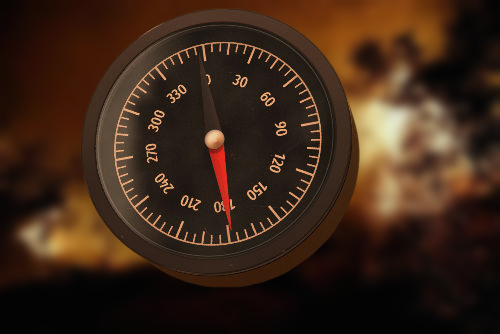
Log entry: **177.5** °
